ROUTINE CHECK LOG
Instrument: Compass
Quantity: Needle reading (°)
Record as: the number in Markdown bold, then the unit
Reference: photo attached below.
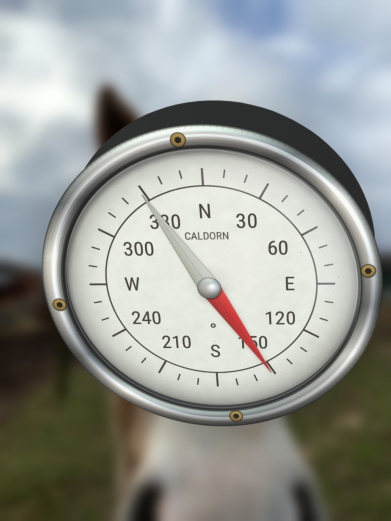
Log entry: **150** °
